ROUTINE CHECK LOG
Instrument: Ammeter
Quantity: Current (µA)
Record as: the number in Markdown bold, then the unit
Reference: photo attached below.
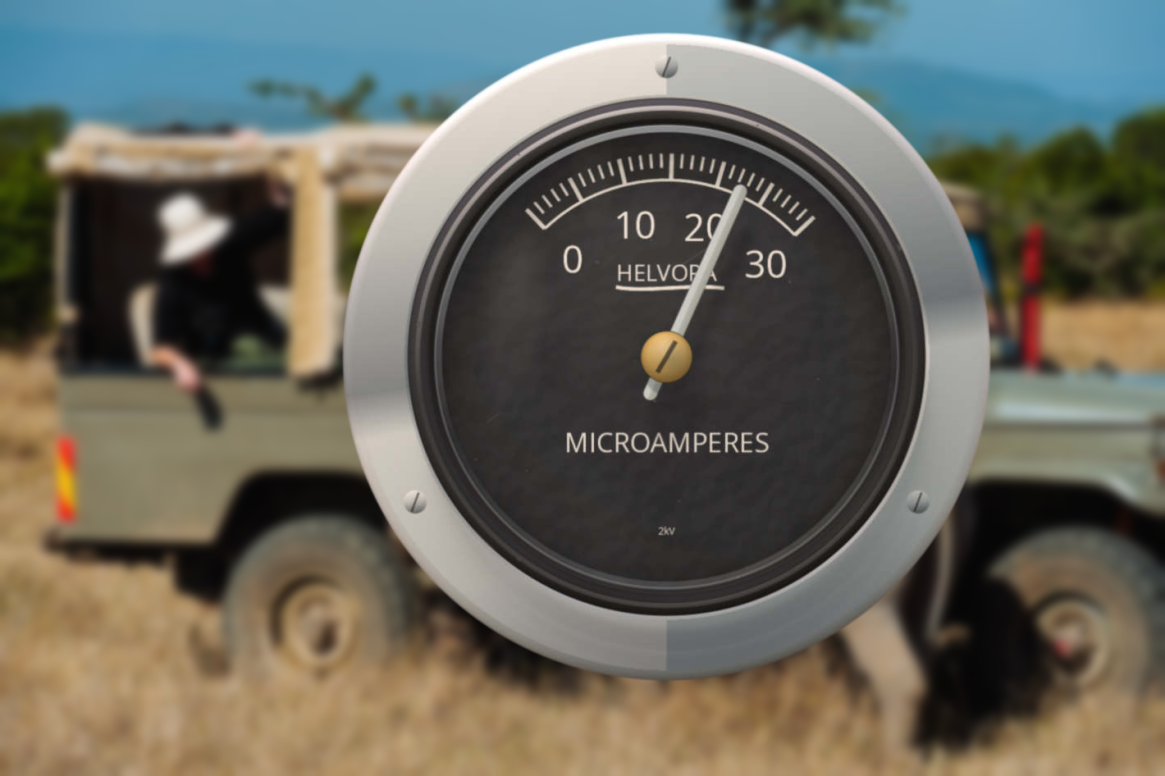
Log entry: **22.5** µA
